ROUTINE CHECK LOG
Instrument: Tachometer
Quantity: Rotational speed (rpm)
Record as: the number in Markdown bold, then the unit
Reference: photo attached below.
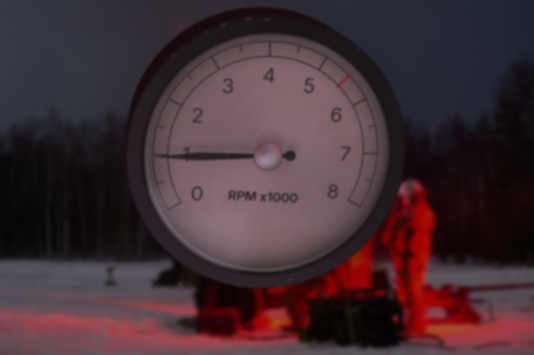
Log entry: **1000** rpm
